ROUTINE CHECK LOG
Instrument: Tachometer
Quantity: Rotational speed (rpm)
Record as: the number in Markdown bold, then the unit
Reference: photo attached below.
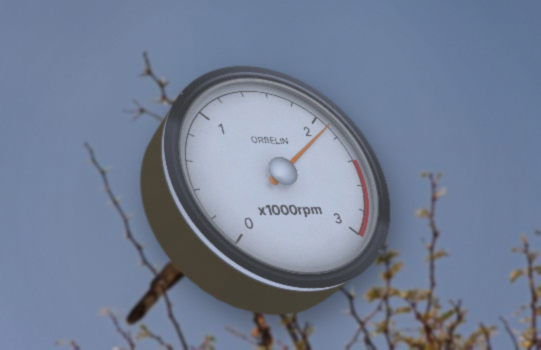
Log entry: **2100** rpm
